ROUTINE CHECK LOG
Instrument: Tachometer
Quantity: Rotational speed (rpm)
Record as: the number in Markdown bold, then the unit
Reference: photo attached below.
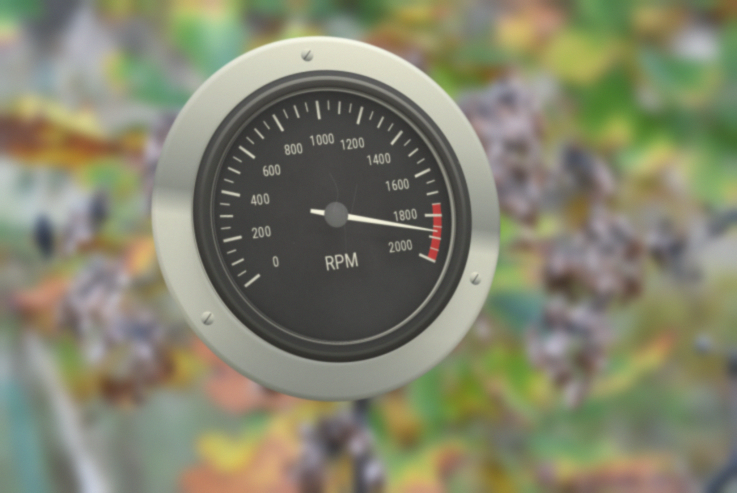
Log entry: **1875** rpm
